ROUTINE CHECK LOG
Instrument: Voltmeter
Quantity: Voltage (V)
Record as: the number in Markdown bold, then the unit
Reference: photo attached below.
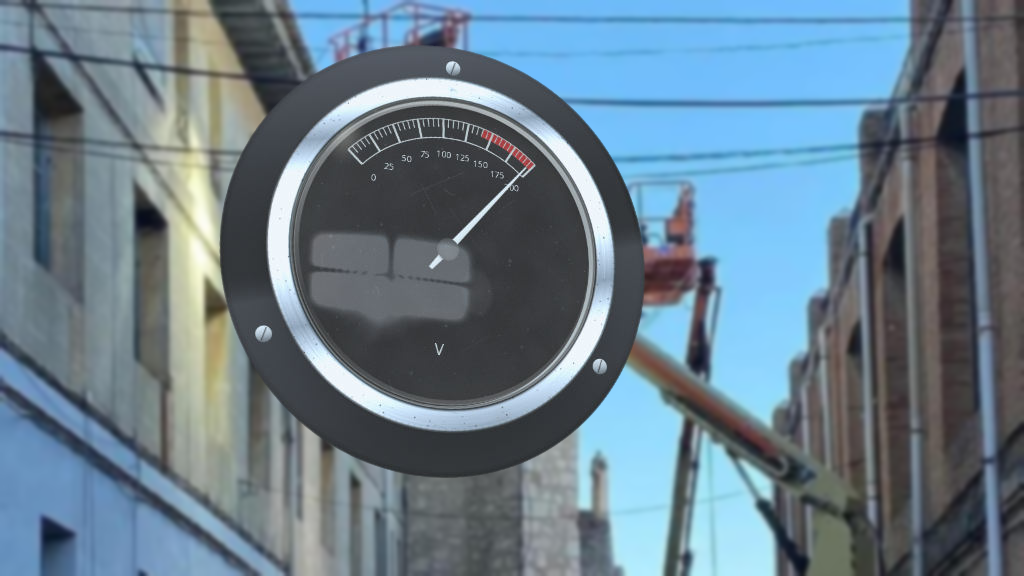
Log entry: **195** V
